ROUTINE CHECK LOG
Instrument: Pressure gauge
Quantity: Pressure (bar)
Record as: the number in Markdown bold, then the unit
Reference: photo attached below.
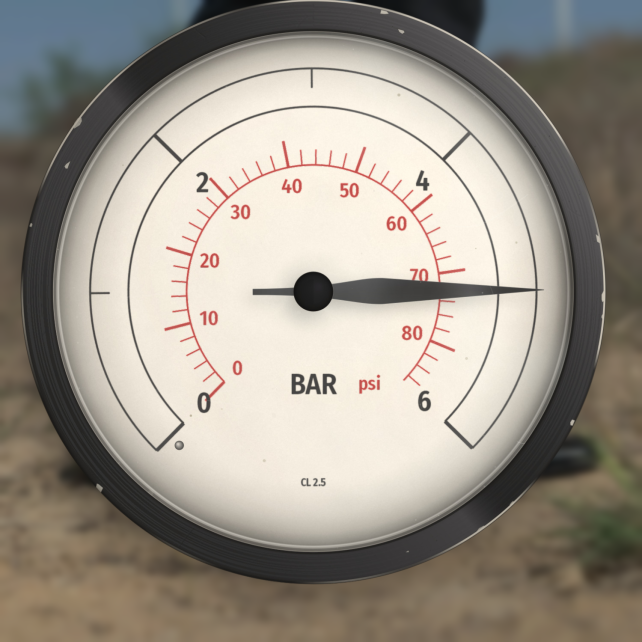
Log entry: **5** bar
